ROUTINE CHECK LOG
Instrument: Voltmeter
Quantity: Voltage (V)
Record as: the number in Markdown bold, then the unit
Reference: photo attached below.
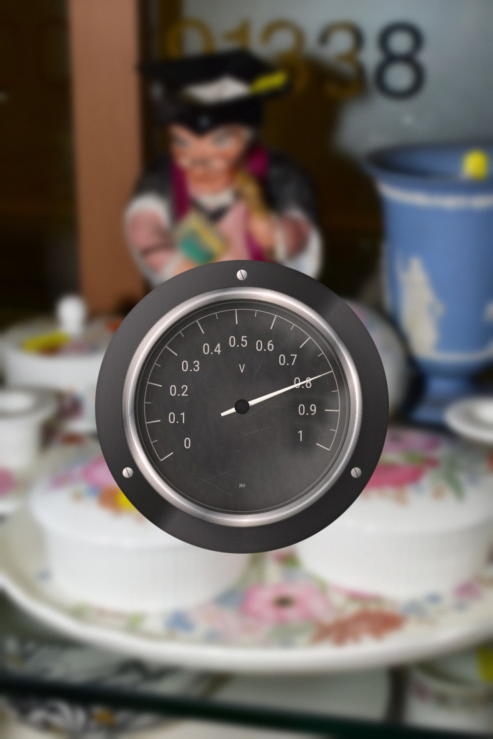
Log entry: **0.8** V
